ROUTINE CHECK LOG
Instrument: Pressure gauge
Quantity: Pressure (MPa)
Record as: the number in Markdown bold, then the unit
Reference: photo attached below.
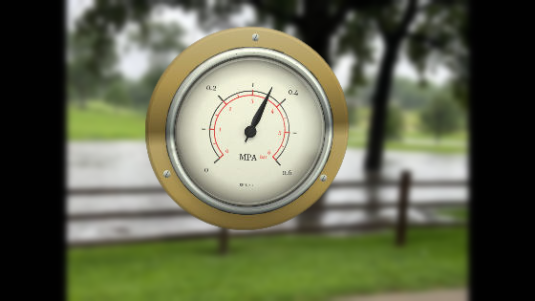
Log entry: **0.35** MPa
